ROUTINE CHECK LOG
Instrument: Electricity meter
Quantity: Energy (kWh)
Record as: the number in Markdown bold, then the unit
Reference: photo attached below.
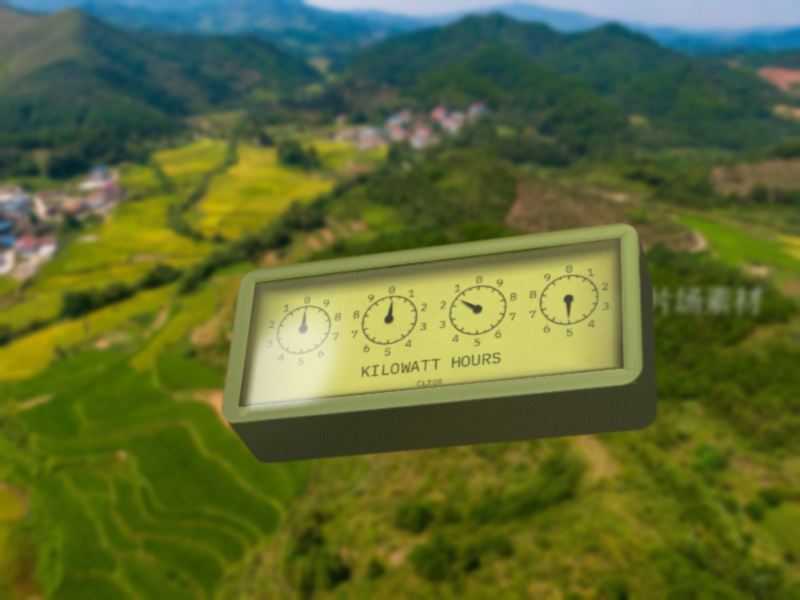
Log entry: **15** kWh
